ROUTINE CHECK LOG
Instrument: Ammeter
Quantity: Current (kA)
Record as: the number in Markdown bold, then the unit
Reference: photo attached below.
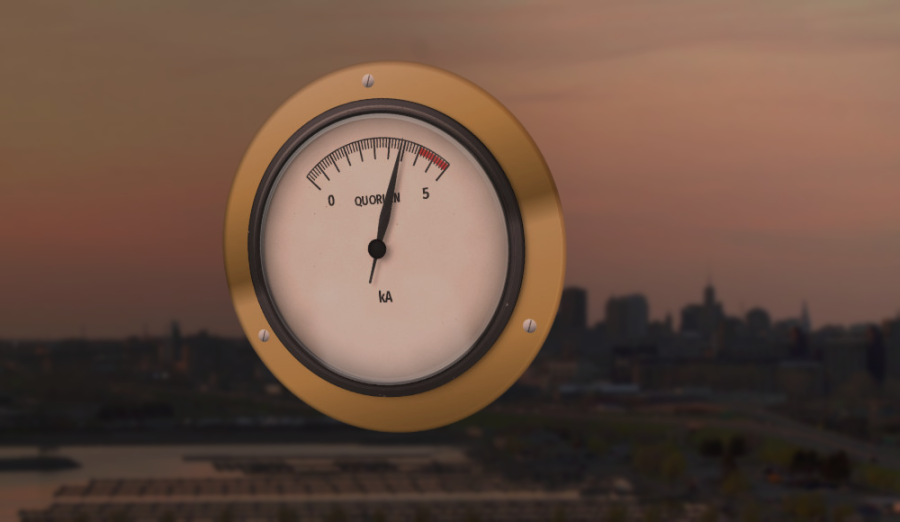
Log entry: **3.5** kA
